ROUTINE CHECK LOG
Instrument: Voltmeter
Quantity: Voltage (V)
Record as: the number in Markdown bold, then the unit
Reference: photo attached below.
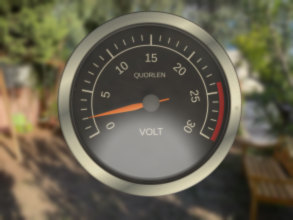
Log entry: **2** V
